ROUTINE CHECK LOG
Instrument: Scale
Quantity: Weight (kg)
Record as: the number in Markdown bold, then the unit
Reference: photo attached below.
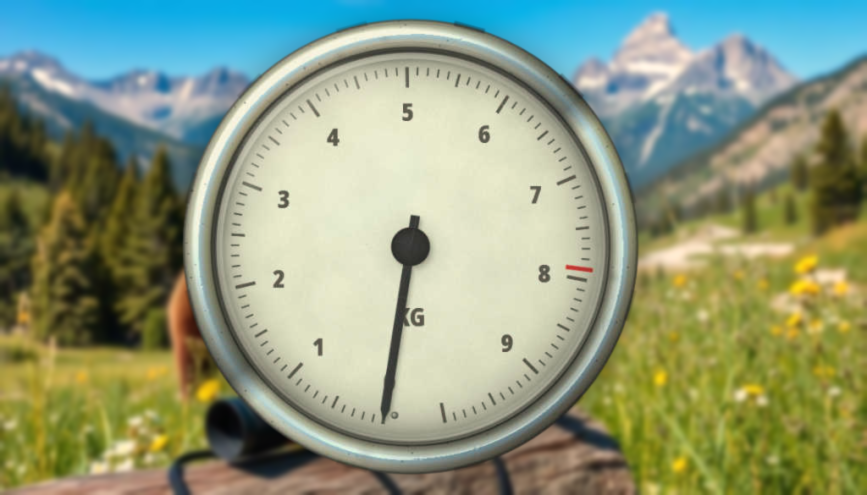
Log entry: **0** kg
